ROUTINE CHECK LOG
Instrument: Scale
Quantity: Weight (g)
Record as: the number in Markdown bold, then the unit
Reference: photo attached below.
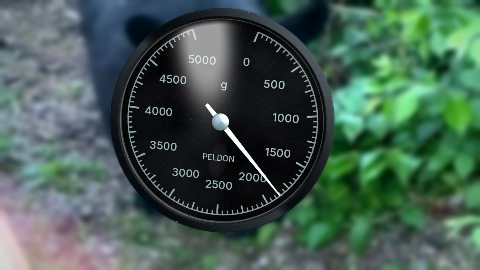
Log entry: **1850** g
